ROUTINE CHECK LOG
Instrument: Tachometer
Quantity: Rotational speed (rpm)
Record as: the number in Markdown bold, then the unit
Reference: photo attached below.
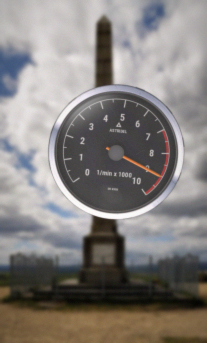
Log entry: **9000** rpm
